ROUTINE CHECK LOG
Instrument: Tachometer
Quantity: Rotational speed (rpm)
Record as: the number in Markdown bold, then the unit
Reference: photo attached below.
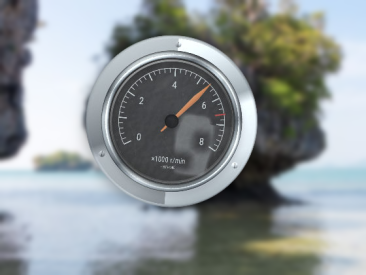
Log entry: **5400** rpm
